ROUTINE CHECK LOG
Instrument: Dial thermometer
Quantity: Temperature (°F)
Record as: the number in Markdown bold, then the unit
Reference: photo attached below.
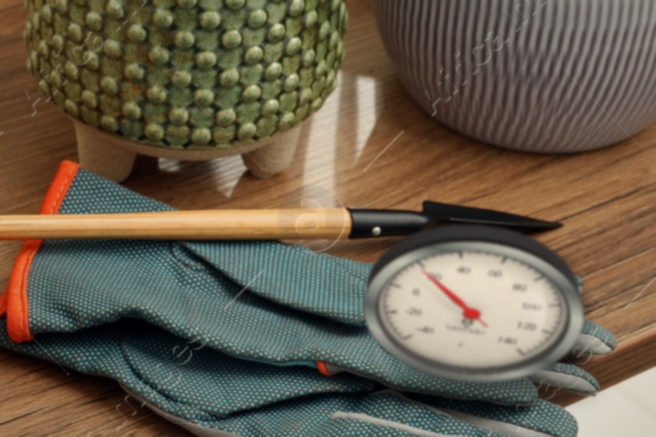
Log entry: **20** °F
